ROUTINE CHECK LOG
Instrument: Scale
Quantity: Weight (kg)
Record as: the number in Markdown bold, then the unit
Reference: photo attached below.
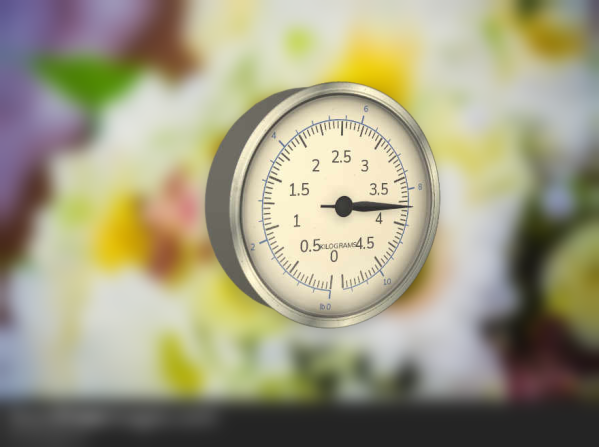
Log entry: **3.8** kg
